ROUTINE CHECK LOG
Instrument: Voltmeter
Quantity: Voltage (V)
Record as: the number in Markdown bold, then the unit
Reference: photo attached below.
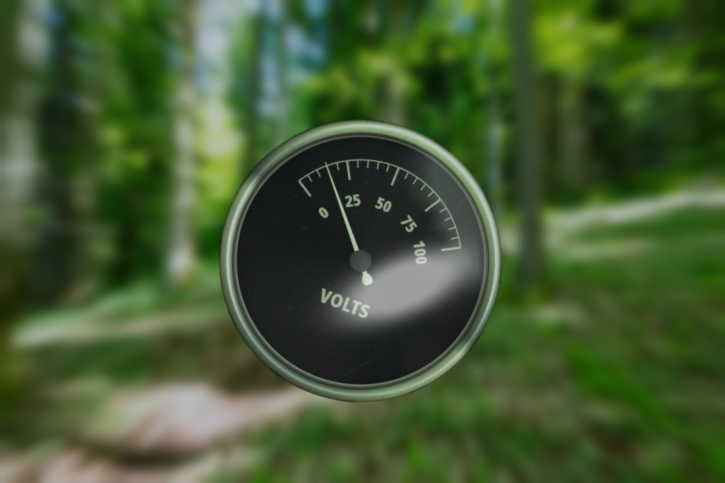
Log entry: **15** V
